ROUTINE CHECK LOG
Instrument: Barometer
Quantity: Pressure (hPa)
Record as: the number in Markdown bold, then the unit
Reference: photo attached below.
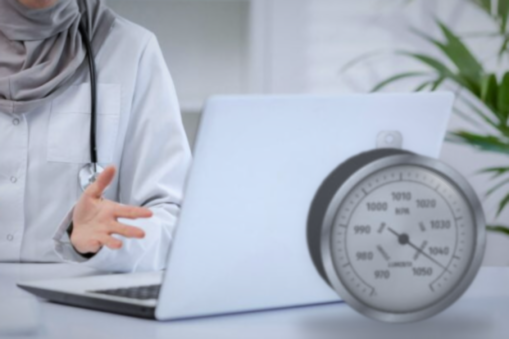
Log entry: **1044** hPa
